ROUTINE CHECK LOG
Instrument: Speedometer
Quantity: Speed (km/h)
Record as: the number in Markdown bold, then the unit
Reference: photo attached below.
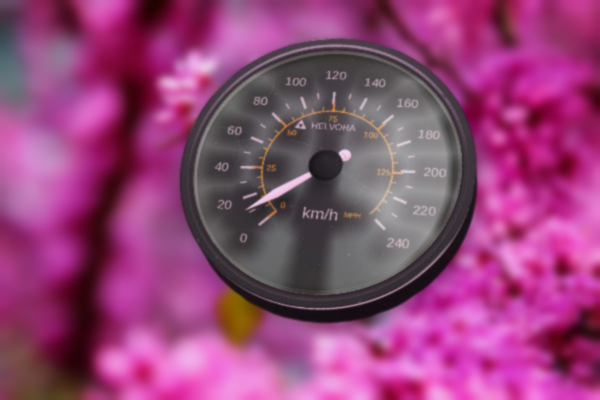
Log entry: **10** km/h
